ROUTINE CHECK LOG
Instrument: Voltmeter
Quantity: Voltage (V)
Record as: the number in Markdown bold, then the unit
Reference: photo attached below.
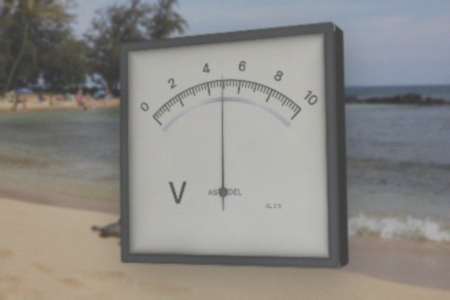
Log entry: **5** V
